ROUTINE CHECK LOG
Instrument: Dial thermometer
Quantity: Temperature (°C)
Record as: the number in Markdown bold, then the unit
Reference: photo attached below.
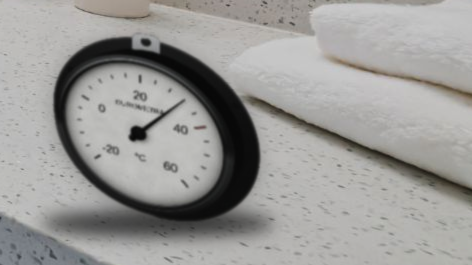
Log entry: **32** °C
